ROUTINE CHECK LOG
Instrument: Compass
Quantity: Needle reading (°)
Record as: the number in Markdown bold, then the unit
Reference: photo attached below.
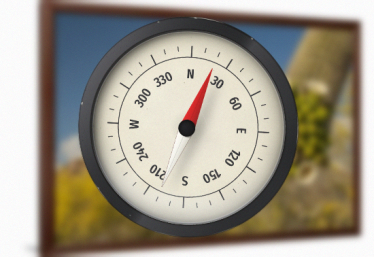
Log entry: **20** °
